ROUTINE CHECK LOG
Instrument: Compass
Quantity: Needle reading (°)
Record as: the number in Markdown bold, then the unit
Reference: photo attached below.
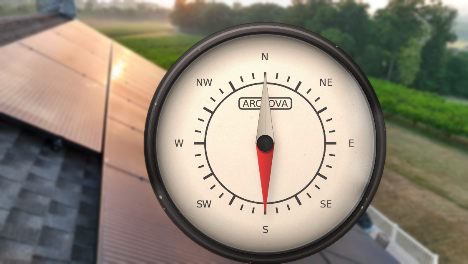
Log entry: **180** °
